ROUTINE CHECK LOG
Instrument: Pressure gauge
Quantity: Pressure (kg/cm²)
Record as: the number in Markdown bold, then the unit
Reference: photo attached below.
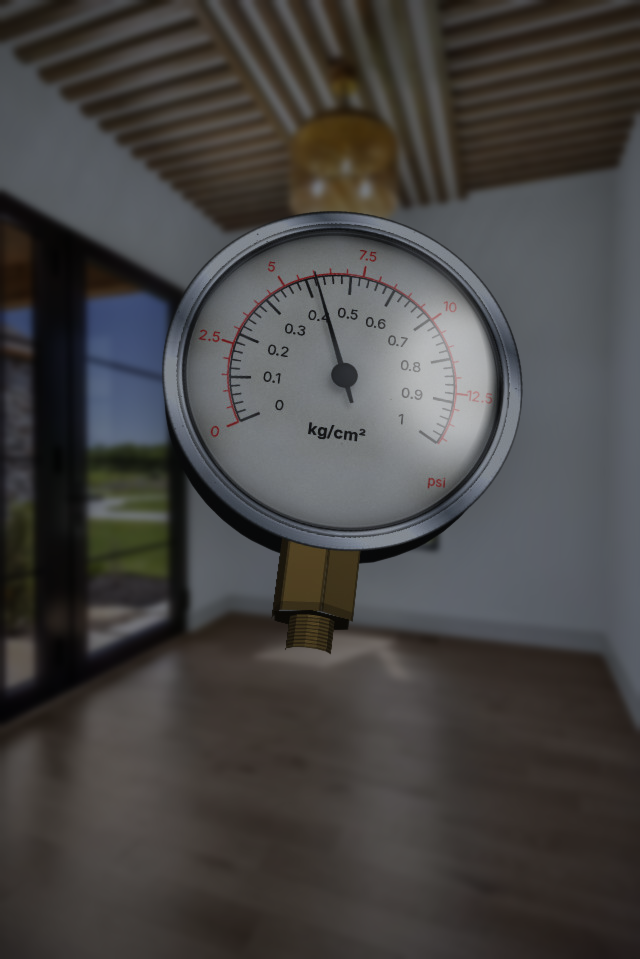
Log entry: **0.42** kg/cm²
